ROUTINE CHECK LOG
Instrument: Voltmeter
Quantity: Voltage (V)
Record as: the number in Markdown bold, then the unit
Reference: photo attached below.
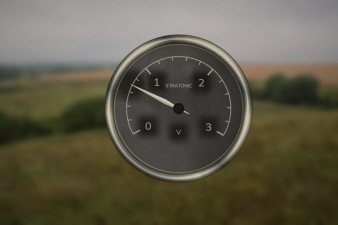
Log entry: **0.7** V
